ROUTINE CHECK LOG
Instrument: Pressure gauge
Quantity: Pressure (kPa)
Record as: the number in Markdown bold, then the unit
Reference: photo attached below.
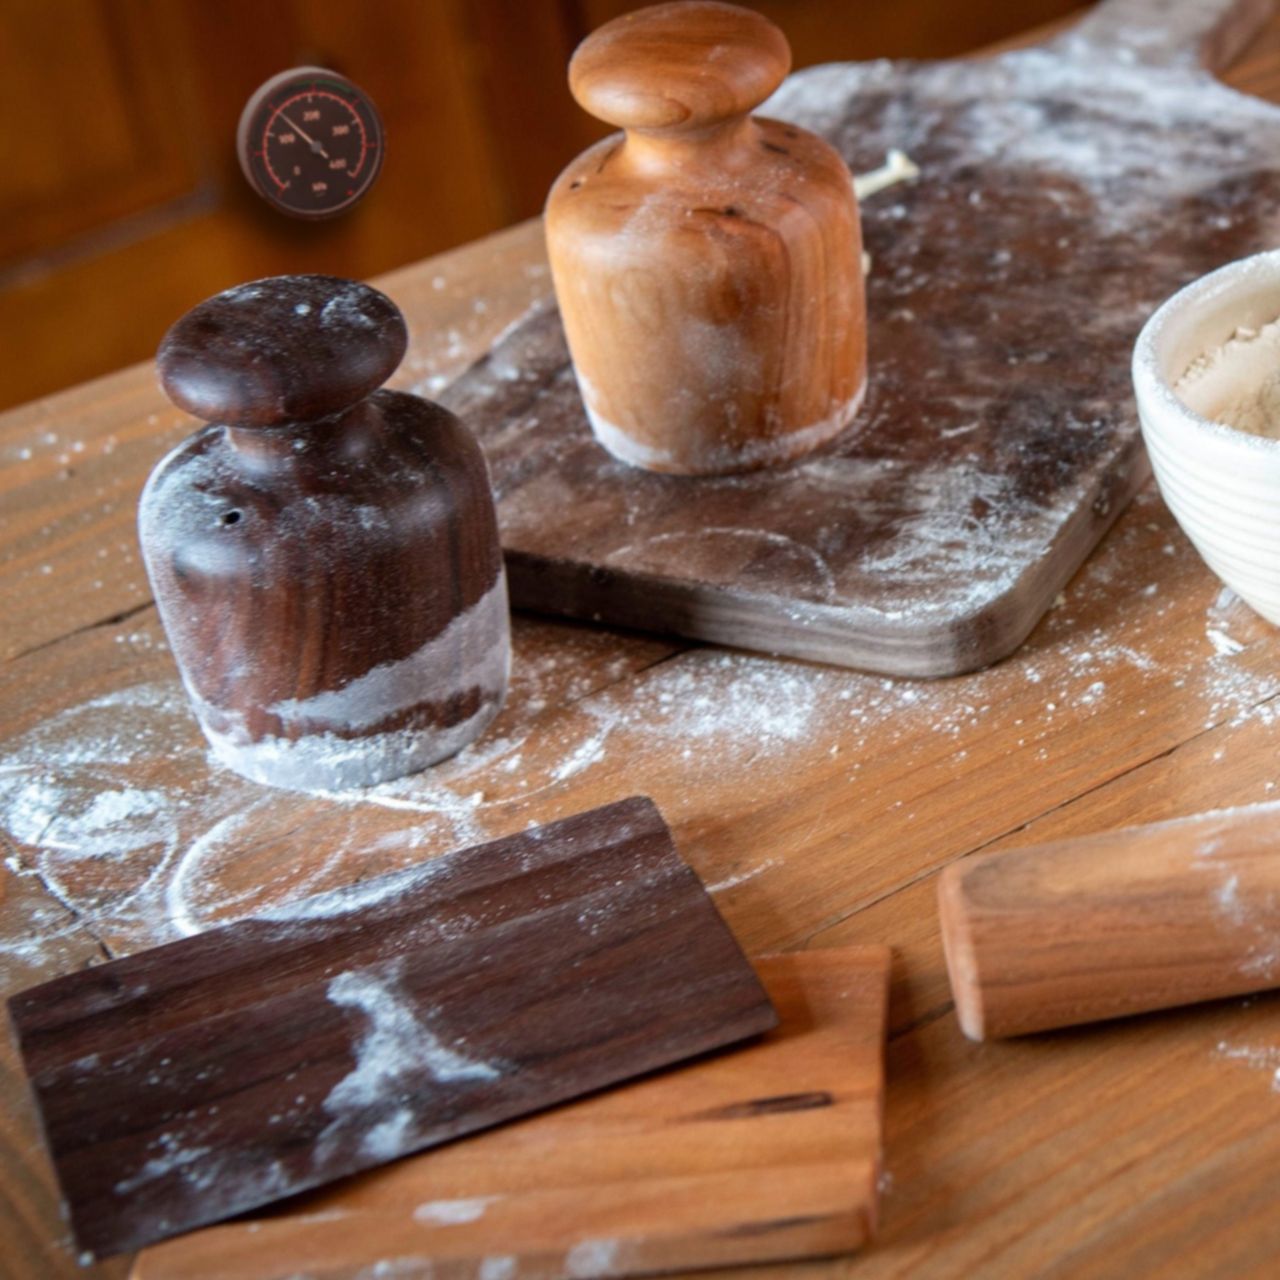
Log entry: **140** kPa
